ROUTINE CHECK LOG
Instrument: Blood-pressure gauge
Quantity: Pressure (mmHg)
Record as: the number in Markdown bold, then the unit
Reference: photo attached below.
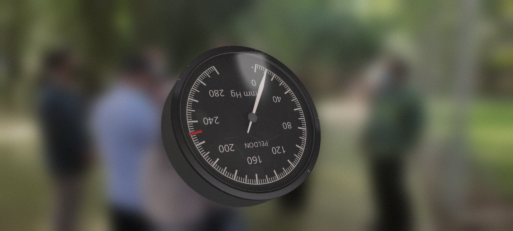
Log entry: **10** mmHg
